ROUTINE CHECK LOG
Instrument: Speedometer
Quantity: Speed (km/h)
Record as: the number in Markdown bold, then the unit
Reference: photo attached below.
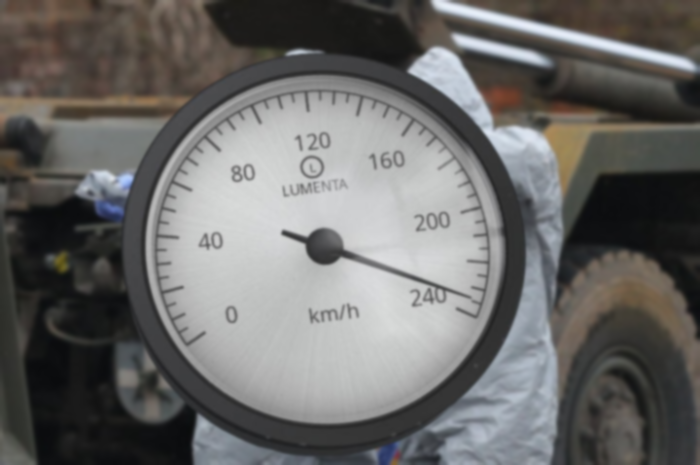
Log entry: **235** km/h
